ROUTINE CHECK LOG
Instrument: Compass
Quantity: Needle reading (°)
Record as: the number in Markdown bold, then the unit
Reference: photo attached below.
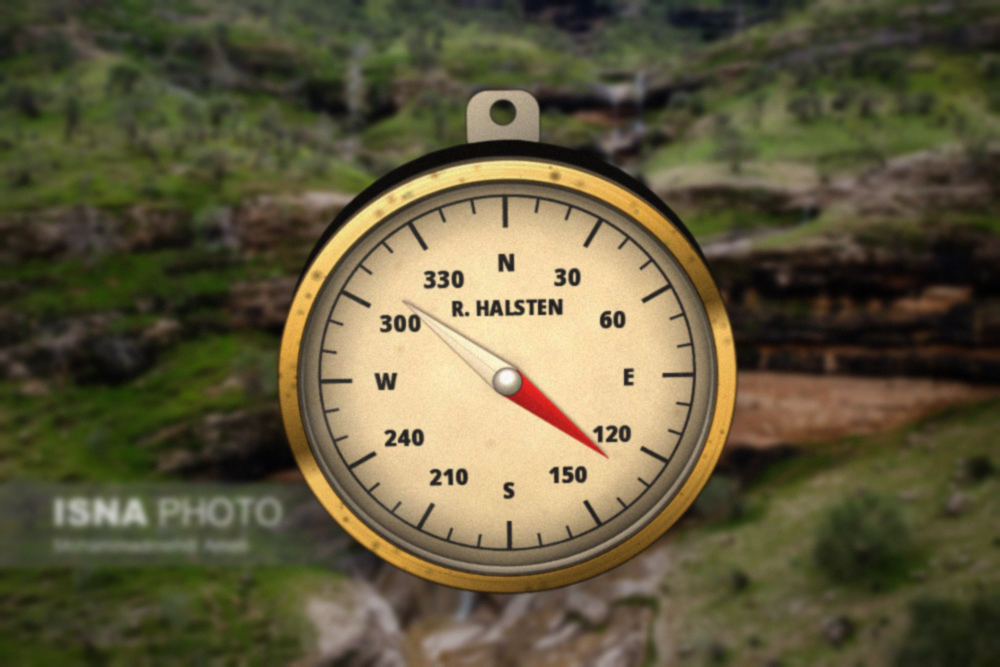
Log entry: **130** °
